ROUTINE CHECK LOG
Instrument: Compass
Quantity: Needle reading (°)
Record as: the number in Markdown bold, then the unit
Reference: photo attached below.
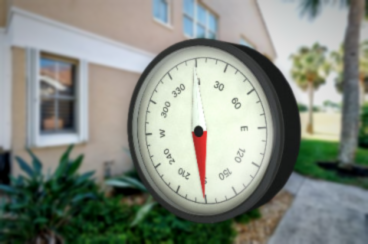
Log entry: **180** °
